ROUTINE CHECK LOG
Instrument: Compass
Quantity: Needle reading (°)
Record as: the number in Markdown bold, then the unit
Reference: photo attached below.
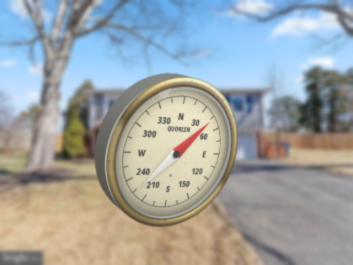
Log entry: **45** °
